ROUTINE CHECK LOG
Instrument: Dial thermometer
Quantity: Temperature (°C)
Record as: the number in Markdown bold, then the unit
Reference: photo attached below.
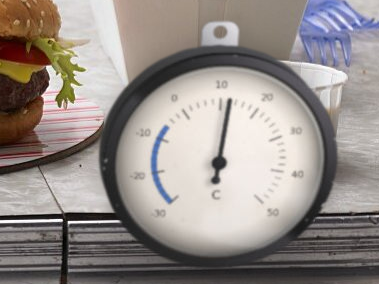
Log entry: **12** °C
